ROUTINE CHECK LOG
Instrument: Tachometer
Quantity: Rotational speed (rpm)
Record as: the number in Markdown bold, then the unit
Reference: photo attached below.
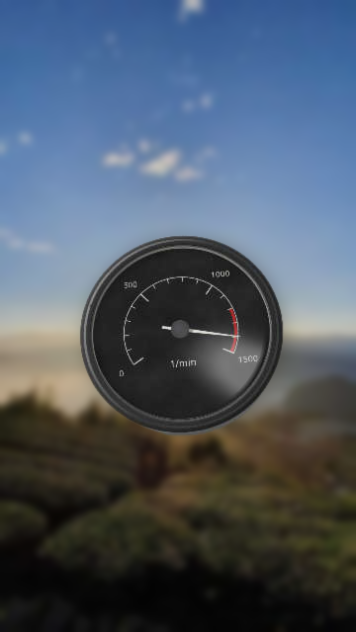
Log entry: **1400** rpm
